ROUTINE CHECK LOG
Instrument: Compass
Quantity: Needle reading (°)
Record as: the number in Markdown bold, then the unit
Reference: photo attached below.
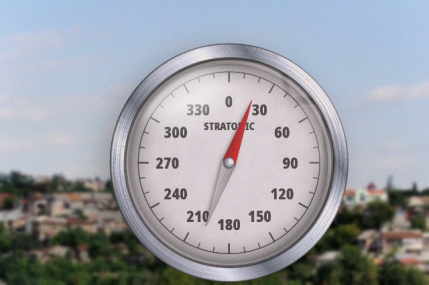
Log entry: **20** °
